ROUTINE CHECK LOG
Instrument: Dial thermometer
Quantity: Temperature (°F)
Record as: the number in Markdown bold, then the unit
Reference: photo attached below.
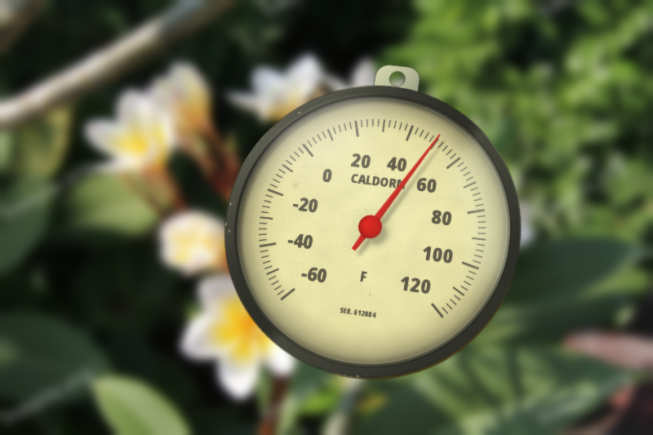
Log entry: **50** °F
